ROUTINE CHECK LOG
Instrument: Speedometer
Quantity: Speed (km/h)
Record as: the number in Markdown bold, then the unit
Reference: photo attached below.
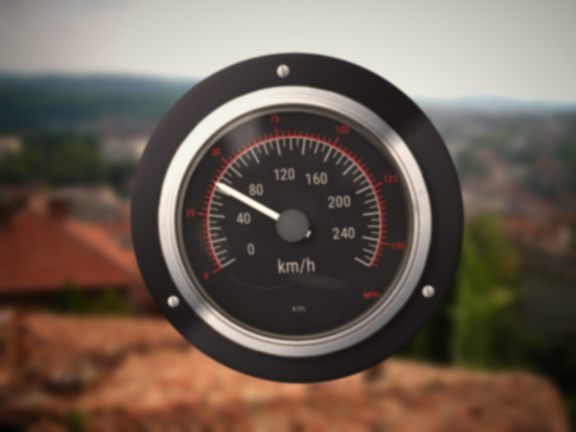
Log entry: **65** km/h
